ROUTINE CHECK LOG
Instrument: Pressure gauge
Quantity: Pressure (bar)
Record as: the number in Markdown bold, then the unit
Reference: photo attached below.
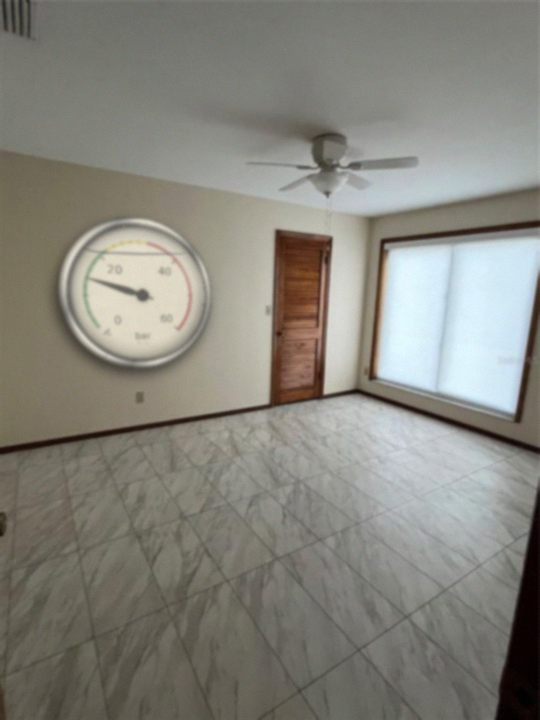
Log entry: **14** bar
